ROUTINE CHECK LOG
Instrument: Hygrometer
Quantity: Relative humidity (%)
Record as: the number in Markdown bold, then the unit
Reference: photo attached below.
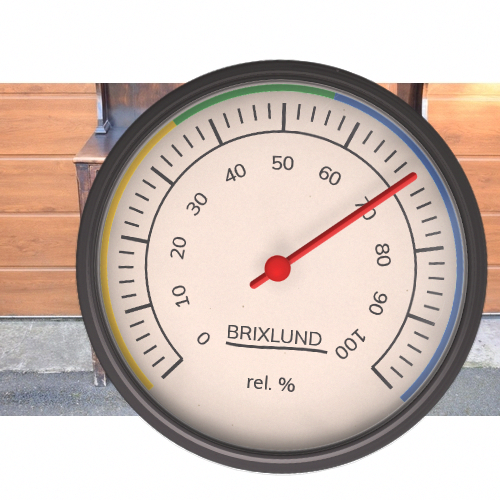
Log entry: **70** %
